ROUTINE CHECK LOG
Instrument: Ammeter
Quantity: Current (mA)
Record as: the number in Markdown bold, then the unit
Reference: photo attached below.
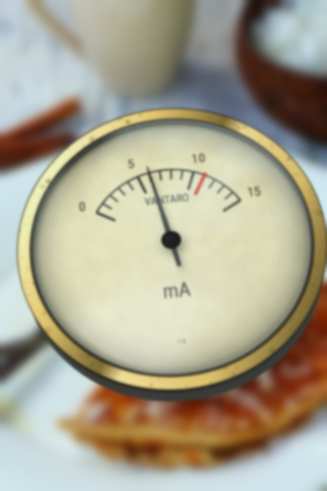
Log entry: **6** mA
